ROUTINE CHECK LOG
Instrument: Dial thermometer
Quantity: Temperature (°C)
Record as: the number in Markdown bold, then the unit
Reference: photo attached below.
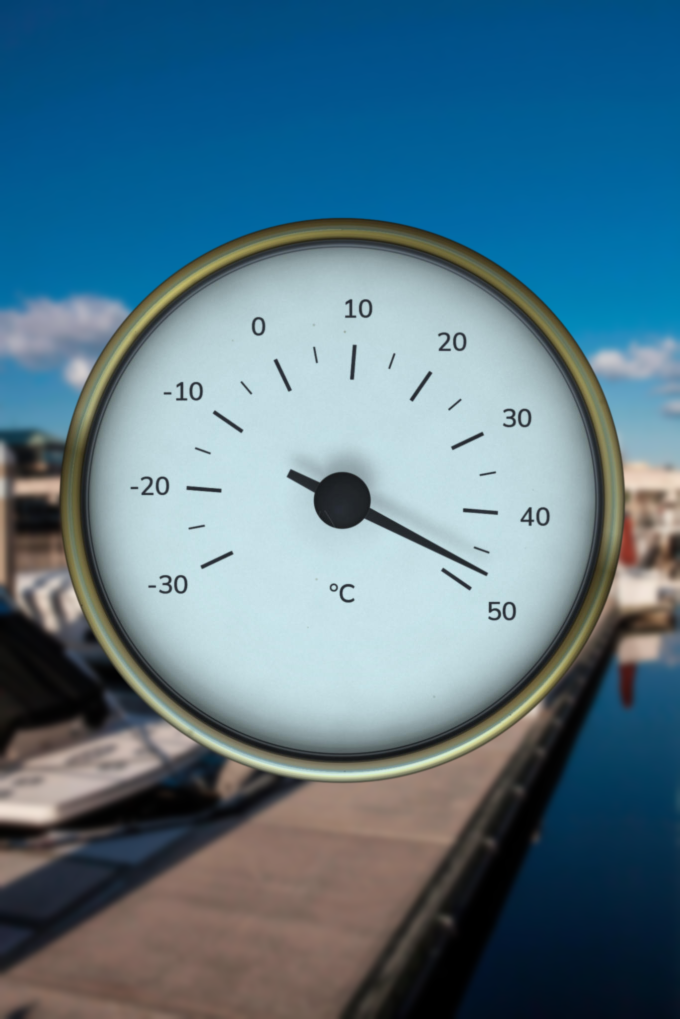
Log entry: **47.5** °C
